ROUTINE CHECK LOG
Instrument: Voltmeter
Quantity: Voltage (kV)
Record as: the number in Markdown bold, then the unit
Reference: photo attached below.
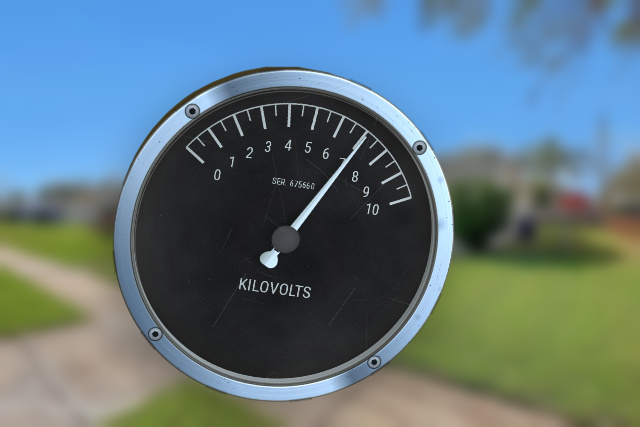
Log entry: **7** kV
